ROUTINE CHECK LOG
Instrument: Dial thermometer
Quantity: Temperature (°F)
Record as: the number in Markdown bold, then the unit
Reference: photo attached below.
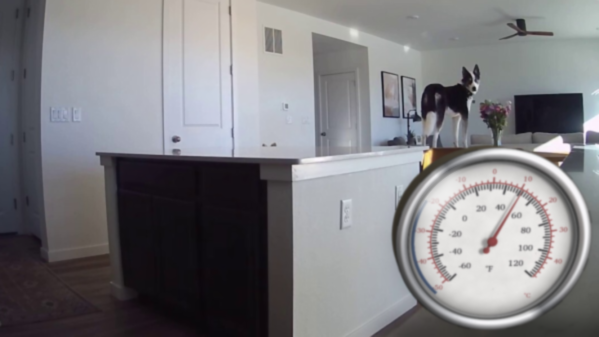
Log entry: **50** °F
